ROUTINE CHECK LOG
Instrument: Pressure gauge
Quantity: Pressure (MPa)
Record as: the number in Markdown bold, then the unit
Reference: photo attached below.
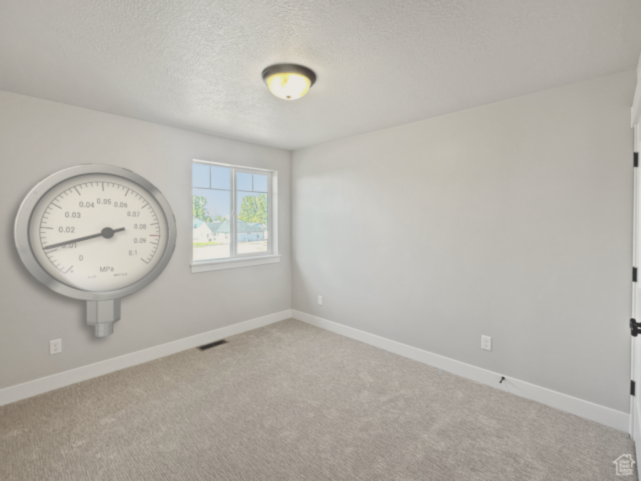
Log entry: **0.012** MPa
